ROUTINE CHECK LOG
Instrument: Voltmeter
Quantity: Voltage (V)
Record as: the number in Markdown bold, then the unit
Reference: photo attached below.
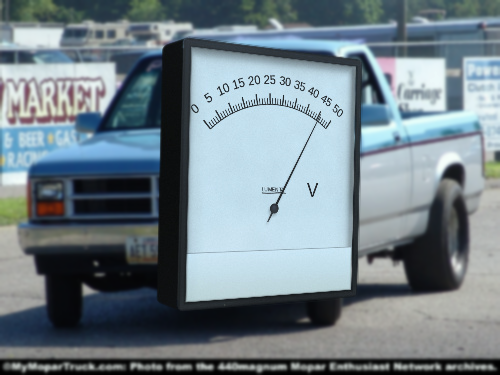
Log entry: **45** V
